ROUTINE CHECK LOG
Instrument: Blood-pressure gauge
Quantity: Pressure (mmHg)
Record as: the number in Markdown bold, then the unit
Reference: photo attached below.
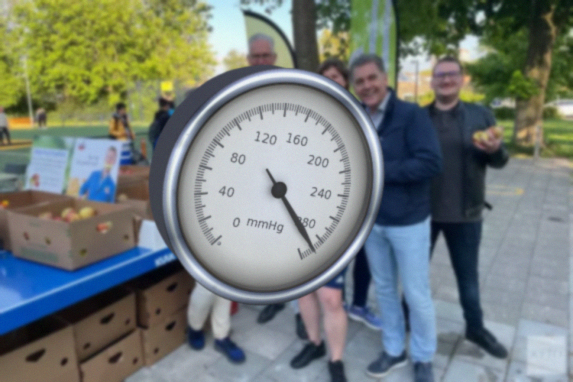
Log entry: **290** mmHg
